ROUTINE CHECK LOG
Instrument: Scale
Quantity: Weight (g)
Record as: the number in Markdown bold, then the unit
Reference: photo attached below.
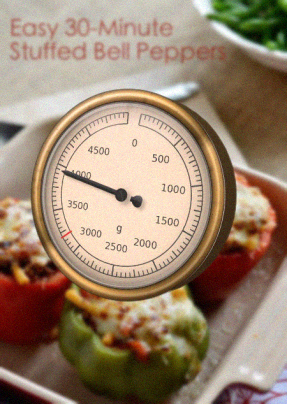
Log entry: **3950** g
